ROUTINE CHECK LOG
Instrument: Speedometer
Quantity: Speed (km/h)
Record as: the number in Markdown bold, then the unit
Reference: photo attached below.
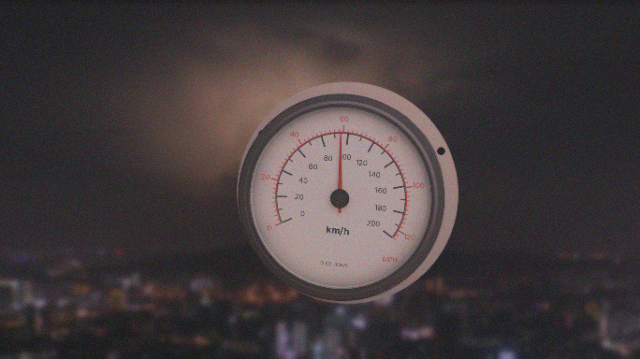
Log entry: **95** km/h
